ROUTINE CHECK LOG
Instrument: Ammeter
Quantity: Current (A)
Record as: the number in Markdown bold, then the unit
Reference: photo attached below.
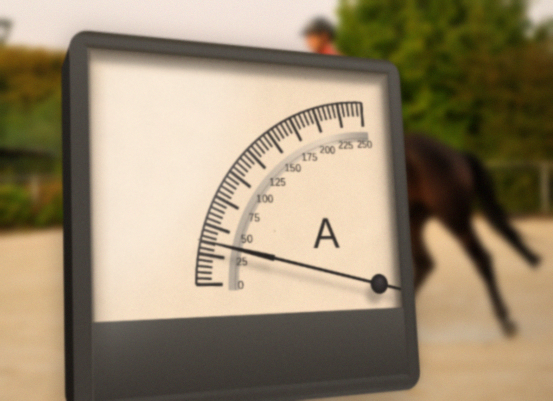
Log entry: **35** A
